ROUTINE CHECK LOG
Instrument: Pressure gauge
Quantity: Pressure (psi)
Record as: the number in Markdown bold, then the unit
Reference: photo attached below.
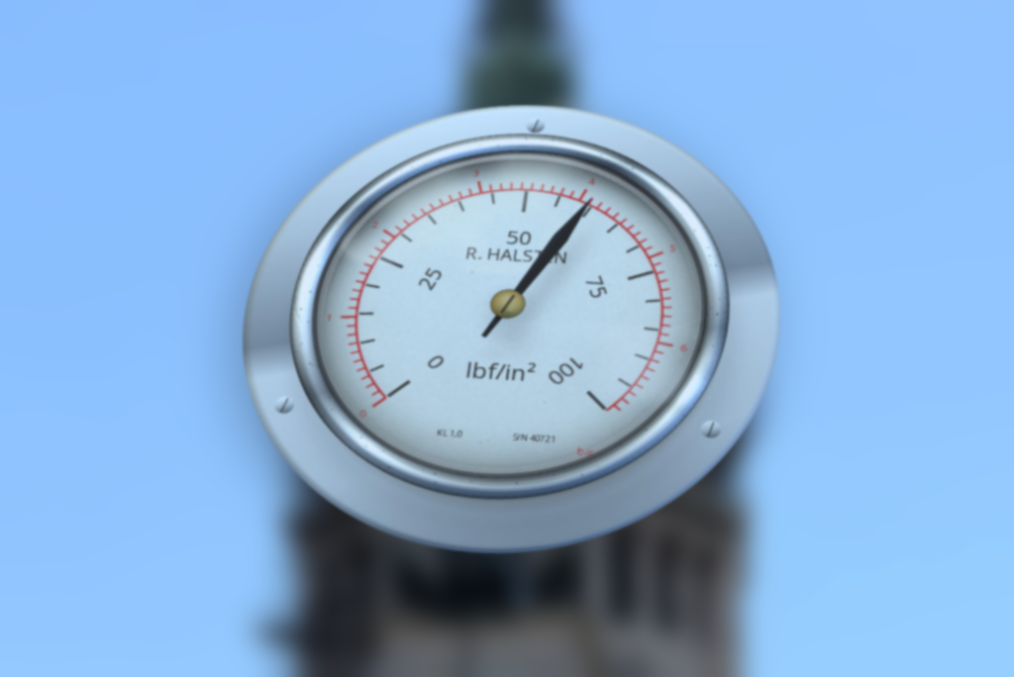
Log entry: **60** psi
